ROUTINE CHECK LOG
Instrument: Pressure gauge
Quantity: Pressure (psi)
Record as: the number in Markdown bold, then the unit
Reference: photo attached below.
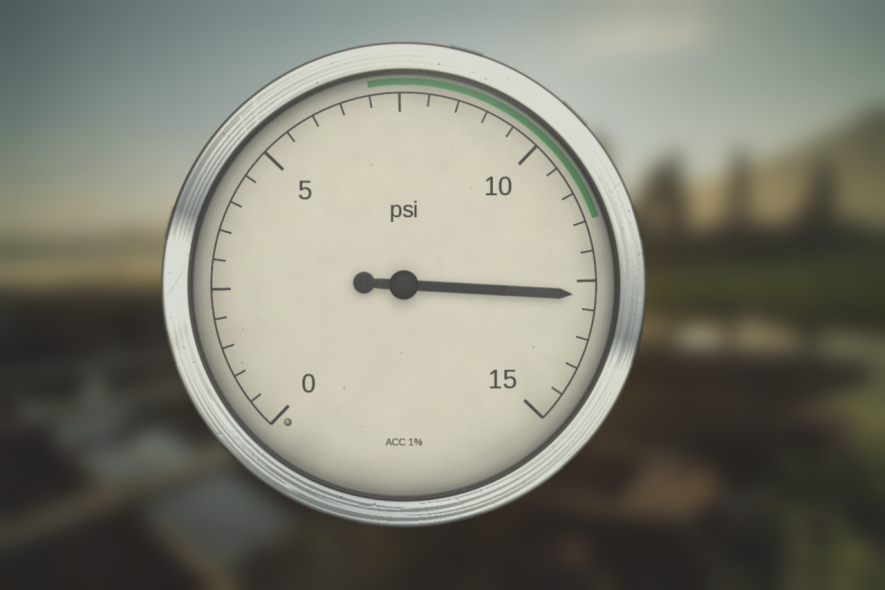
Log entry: **12.75** psi
